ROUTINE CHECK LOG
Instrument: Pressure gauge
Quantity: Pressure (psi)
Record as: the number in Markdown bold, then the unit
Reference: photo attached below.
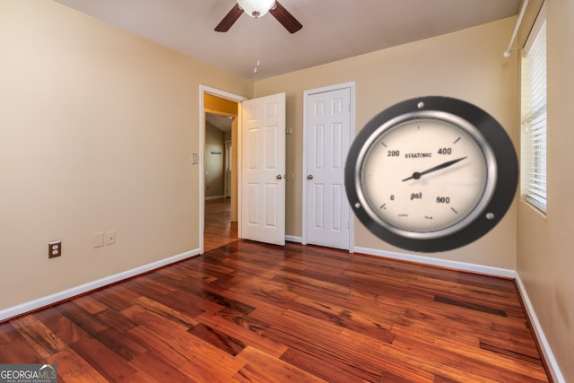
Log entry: **450** psi
